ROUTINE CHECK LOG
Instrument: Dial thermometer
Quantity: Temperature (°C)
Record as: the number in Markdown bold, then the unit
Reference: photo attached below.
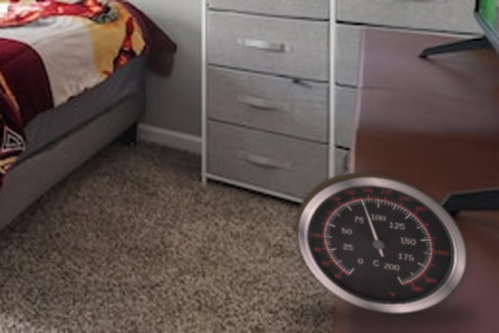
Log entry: **87.5** °C
